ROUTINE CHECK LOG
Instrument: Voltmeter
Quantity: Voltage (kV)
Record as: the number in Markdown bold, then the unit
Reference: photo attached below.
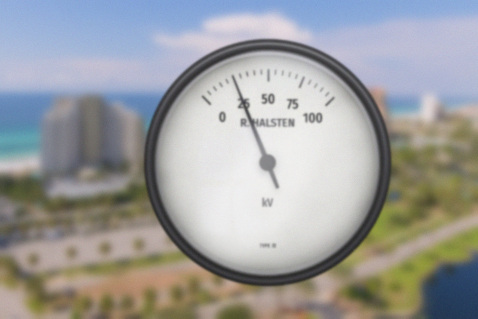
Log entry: **25** kV
